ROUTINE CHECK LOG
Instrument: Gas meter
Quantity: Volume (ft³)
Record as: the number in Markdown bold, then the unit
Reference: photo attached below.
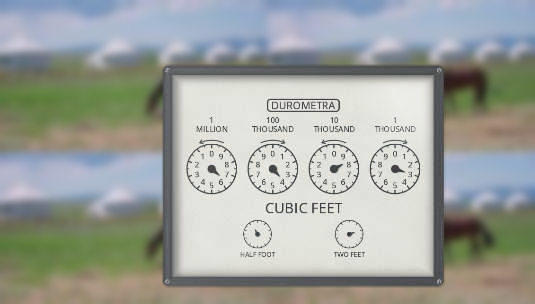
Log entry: **638300** ft³
